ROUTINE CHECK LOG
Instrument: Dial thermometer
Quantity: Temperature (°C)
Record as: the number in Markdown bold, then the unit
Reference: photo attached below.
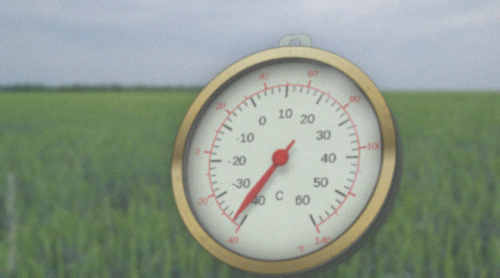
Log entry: **-38** °C
